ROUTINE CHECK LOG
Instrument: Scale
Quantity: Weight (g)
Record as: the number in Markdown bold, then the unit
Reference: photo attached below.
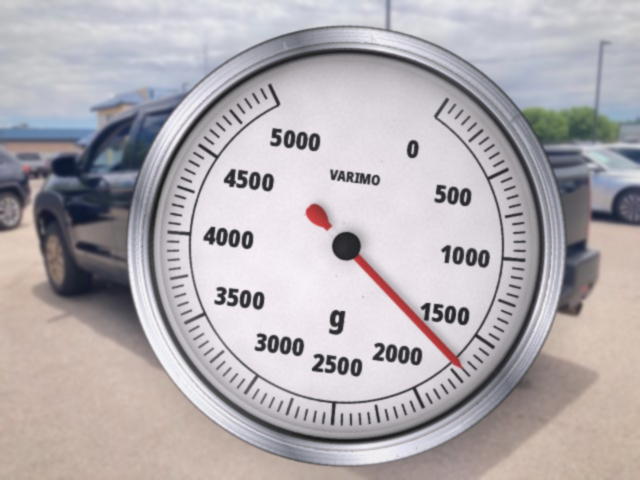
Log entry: **1700** g
